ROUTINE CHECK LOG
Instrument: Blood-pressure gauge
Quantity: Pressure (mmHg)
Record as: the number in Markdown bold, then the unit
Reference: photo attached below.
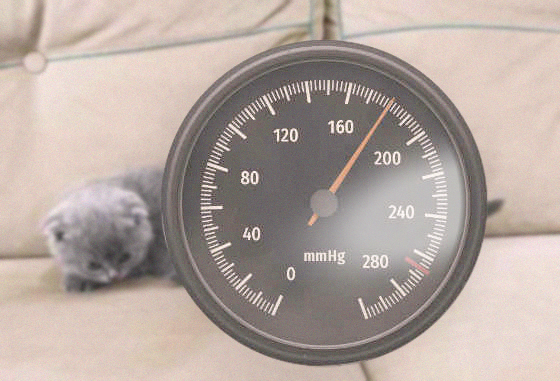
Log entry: **180** mmHg
